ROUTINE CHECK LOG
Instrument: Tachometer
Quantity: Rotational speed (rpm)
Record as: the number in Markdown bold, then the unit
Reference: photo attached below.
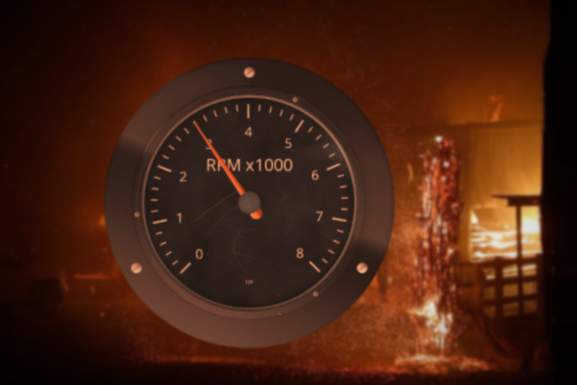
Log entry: **3000** rpm
